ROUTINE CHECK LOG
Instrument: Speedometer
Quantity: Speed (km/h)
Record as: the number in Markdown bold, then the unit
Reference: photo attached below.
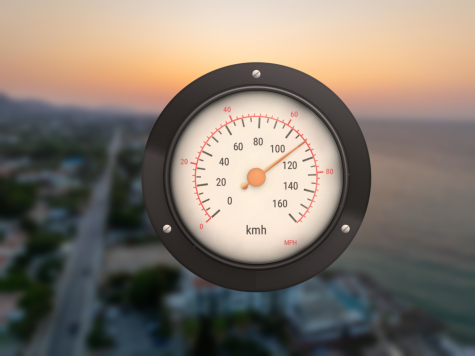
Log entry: **110** km/h
